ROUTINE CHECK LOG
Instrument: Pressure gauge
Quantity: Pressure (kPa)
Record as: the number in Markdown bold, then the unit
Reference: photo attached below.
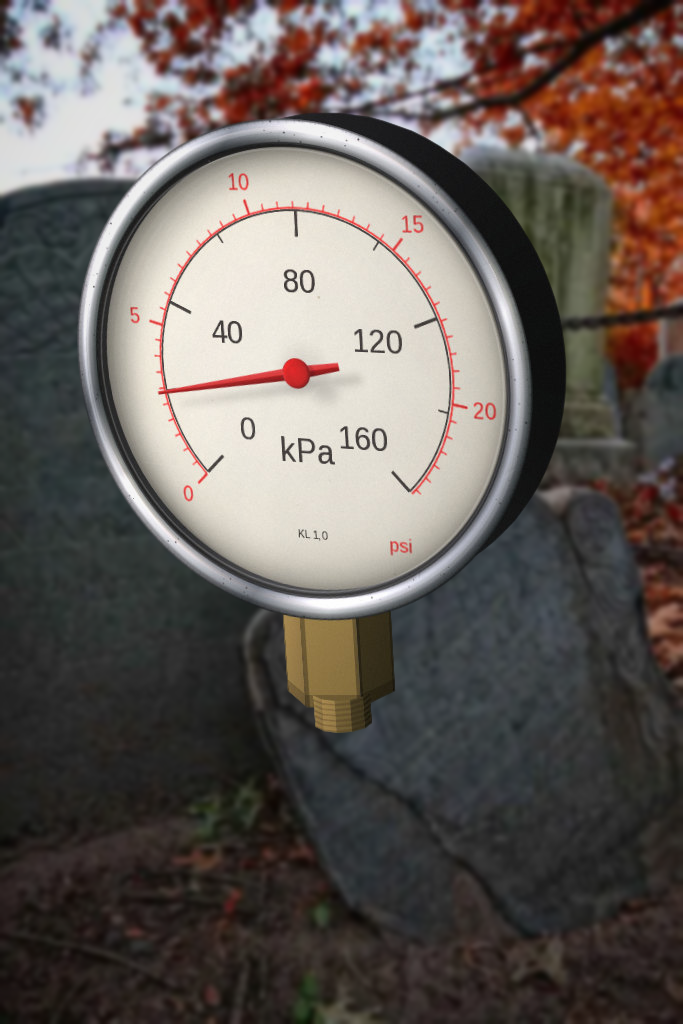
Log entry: **20** kPa
